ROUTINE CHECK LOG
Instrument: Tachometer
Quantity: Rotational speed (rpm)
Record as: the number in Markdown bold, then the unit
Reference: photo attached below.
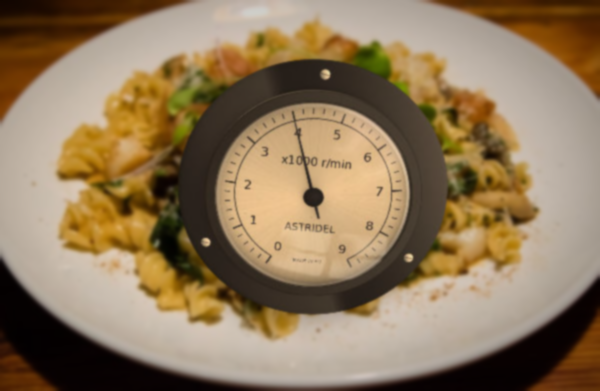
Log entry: **4000** rpm
